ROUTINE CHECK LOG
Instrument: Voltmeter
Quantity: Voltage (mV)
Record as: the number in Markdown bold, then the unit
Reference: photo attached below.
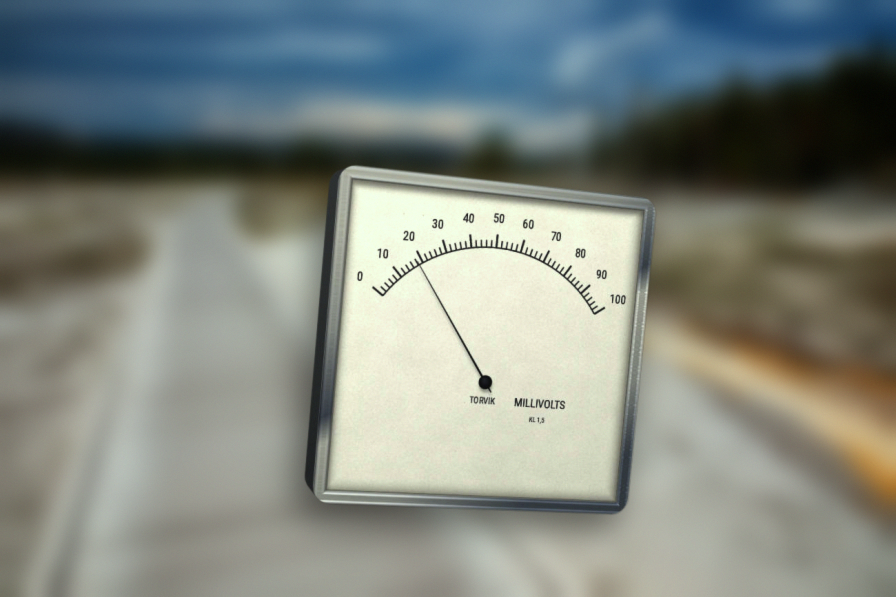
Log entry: **18** mV
